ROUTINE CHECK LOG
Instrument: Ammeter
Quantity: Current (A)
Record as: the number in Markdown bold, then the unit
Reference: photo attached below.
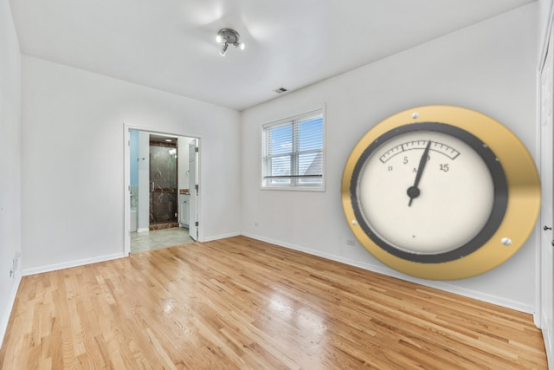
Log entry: **10** A
